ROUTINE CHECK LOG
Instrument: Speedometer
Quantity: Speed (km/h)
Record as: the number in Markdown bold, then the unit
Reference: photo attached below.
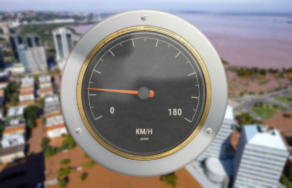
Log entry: **25** km/h
